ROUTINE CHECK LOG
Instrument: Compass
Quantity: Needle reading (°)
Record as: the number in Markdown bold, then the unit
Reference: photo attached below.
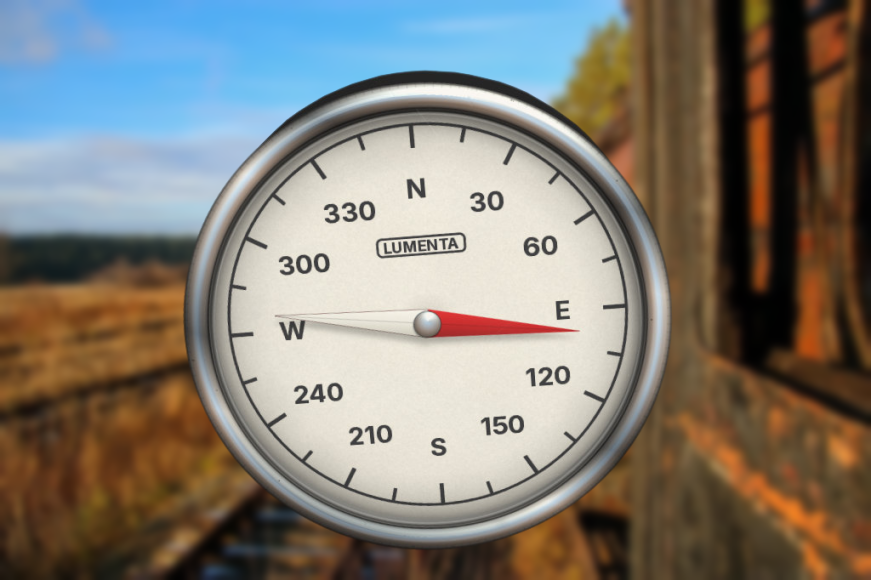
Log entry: **97.5** °
